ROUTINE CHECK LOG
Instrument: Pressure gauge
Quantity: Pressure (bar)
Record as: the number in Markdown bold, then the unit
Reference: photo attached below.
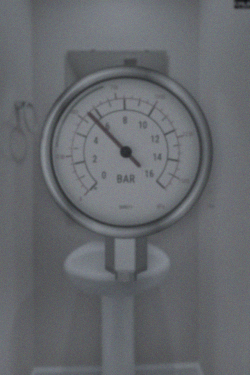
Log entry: **5.5** bar
